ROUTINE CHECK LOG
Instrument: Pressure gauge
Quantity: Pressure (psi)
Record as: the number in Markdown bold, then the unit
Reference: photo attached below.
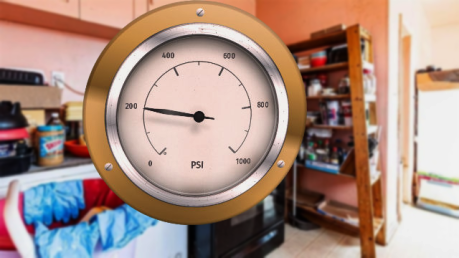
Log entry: **200** psi
